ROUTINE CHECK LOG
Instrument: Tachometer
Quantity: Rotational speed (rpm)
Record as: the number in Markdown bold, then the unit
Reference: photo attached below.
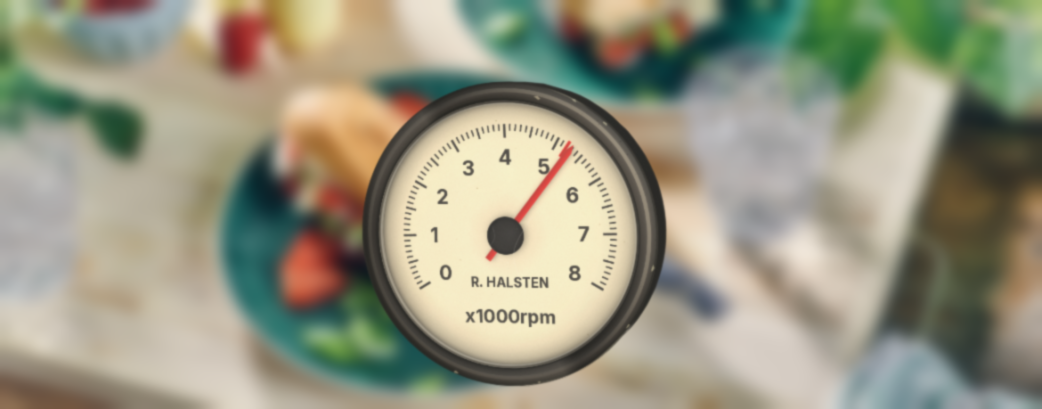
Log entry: **5300** rpm
